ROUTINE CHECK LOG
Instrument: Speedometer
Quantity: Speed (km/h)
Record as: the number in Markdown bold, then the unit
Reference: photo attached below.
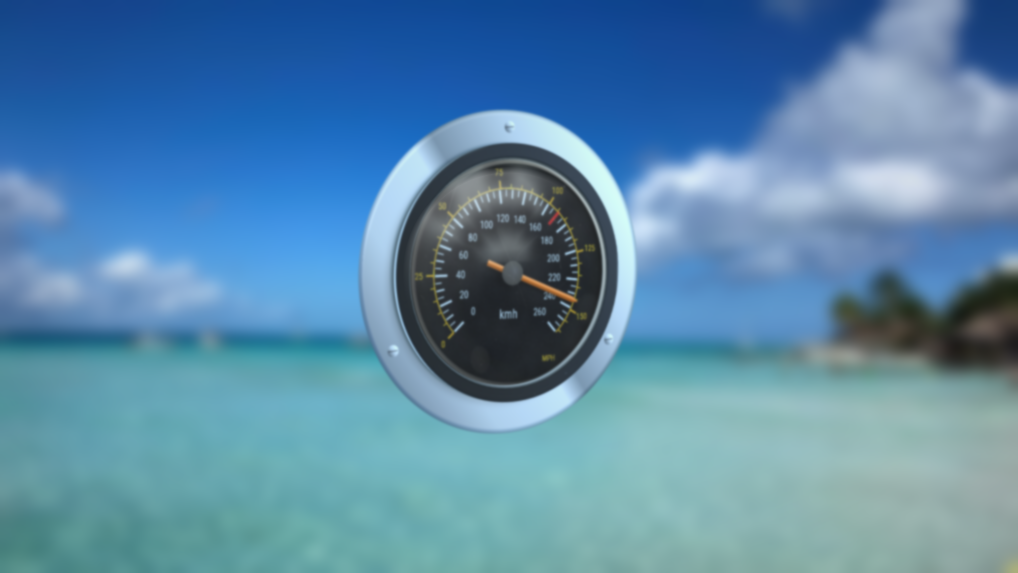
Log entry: **235** km/h
